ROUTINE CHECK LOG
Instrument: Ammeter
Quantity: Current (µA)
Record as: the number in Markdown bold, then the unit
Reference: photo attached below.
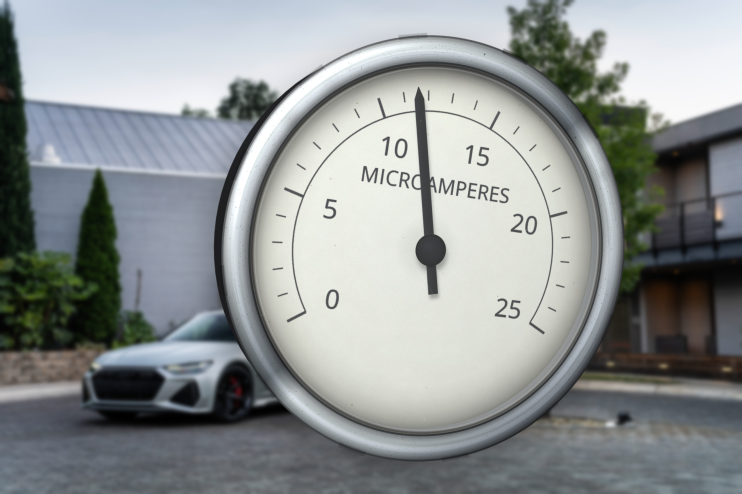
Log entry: **11.5** µA
